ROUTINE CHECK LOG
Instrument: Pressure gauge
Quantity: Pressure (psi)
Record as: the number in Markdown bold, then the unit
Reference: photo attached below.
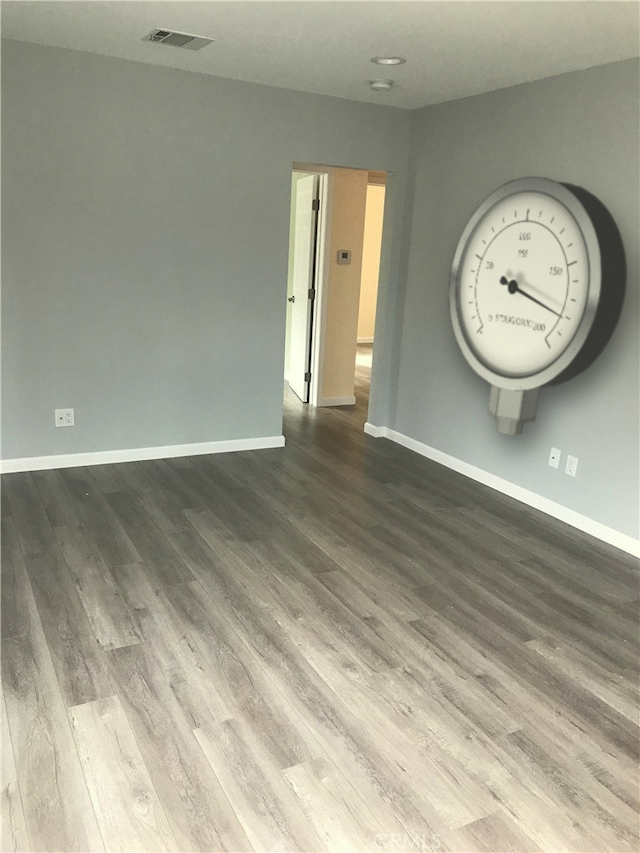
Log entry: **180** psi
